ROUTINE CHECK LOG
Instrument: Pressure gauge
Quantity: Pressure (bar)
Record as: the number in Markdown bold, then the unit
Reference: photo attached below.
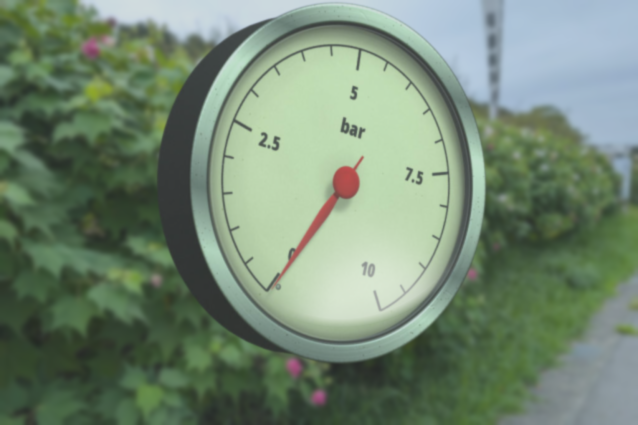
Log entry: **0** bar
